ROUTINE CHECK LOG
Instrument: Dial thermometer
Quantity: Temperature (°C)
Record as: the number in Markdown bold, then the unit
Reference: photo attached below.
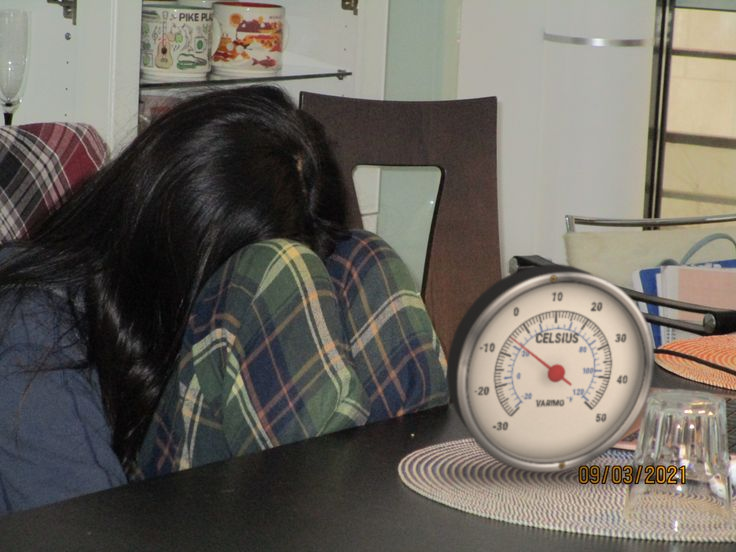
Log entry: **-5** °C
